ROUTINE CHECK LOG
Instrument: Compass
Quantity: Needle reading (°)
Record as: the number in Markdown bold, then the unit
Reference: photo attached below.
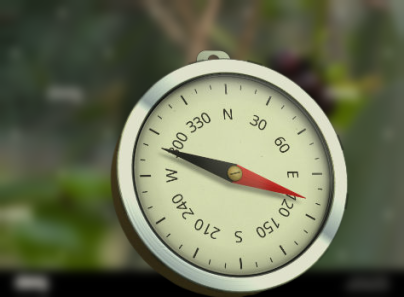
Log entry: **110** °
